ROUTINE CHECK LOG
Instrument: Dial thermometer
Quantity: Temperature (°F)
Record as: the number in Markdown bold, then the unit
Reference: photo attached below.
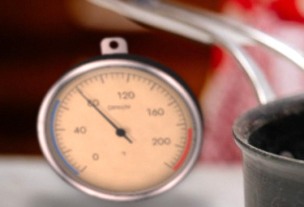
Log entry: **80** °F
